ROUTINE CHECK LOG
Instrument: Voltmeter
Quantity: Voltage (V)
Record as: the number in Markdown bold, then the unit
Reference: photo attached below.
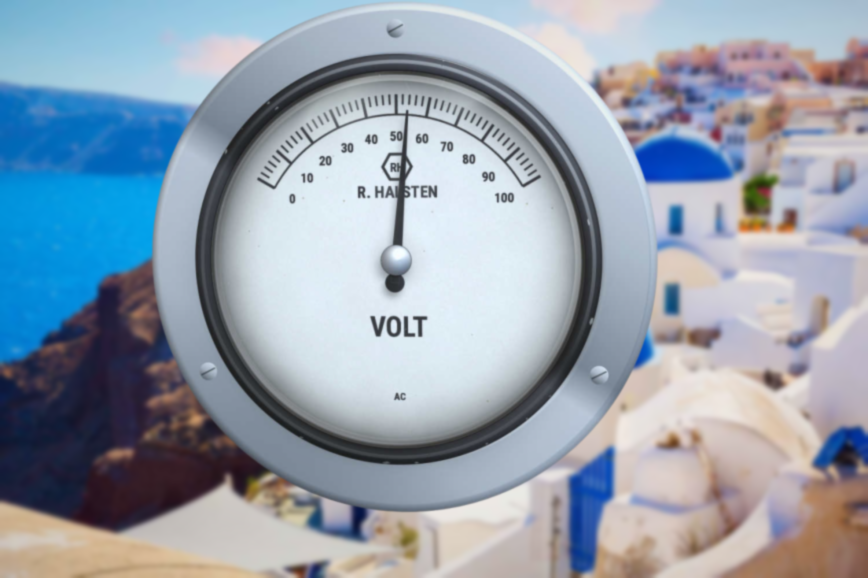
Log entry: **54** V
